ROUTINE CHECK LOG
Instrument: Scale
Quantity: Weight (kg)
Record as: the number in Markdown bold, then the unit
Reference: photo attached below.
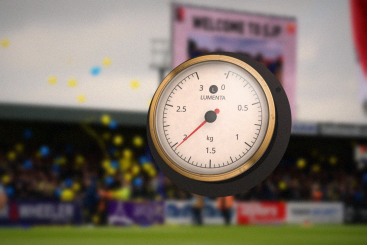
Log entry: **1.95** kg
